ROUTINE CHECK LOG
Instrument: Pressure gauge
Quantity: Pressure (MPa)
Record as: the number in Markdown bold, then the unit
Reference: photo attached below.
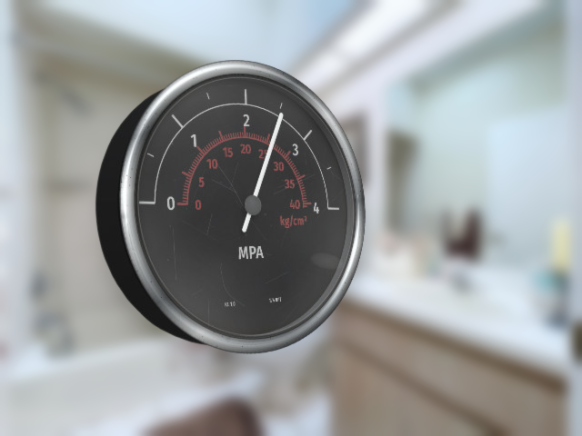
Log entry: **2.5** MPa
